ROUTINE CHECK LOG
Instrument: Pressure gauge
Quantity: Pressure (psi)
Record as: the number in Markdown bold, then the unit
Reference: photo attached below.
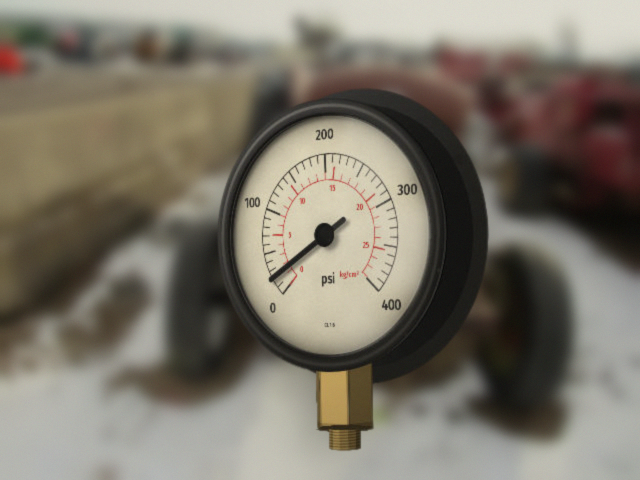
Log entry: **20** psi
